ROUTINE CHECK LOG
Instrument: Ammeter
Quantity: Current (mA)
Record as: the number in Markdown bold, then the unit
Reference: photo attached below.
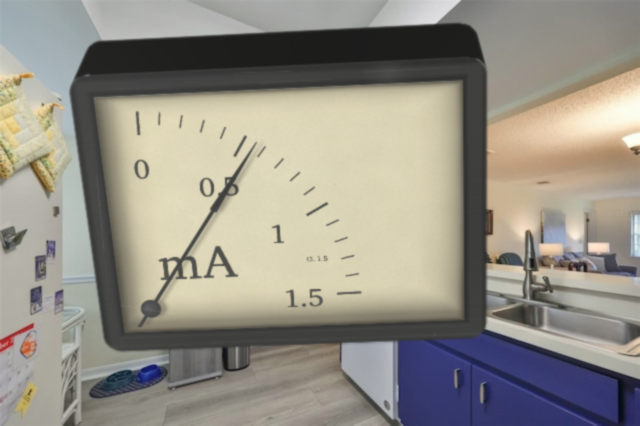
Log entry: **0.55** mA
